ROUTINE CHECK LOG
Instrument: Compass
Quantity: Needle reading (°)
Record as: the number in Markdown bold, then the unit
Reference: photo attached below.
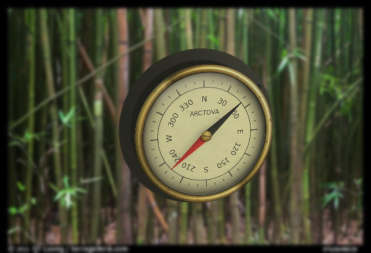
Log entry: **230** °
